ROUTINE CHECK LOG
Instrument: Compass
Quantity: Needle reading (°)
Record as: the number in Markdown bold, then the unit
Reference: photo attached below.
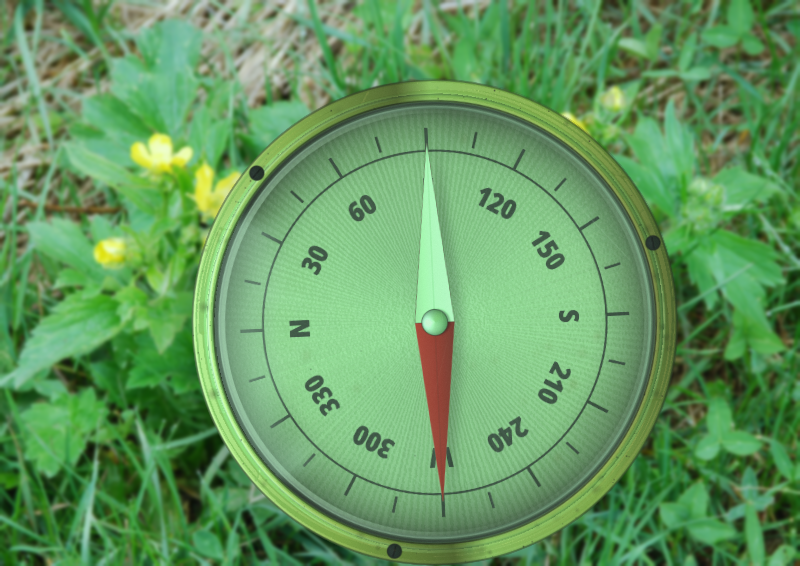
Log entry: **270** °
